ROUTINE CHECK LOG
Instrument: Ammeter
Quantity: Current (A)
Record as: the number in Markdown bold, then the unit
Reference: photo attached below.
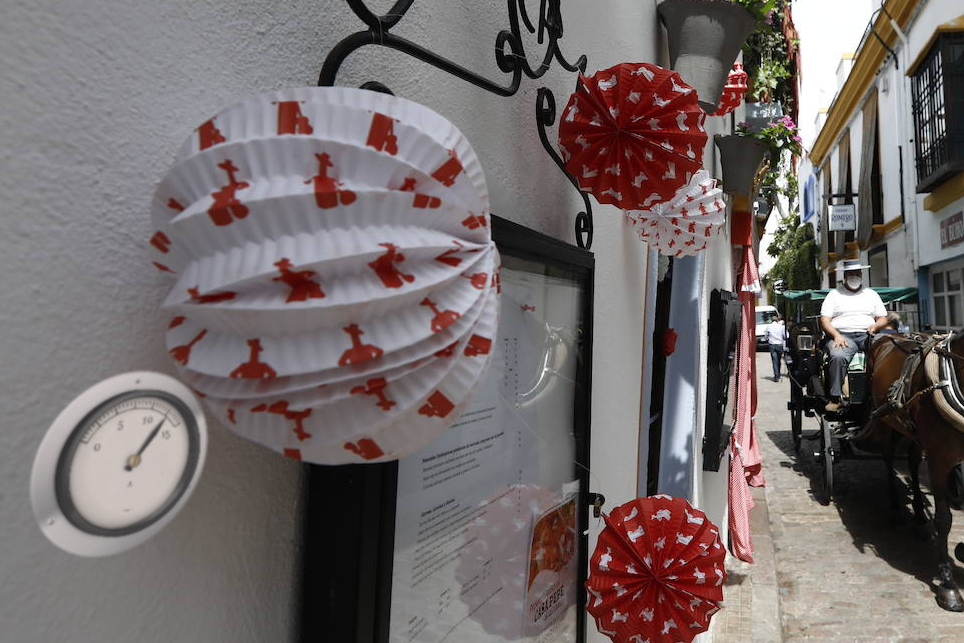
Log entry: **12.5** A
